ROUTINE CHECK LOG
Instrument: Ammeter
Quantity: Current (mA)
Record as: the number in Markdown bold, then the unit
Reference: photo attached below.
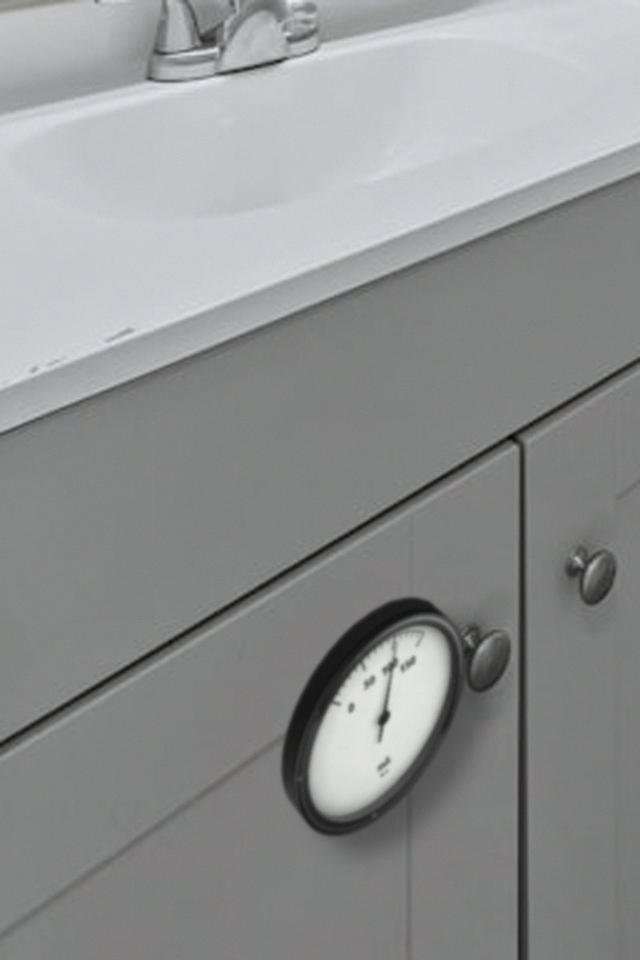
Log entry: **100** mA
